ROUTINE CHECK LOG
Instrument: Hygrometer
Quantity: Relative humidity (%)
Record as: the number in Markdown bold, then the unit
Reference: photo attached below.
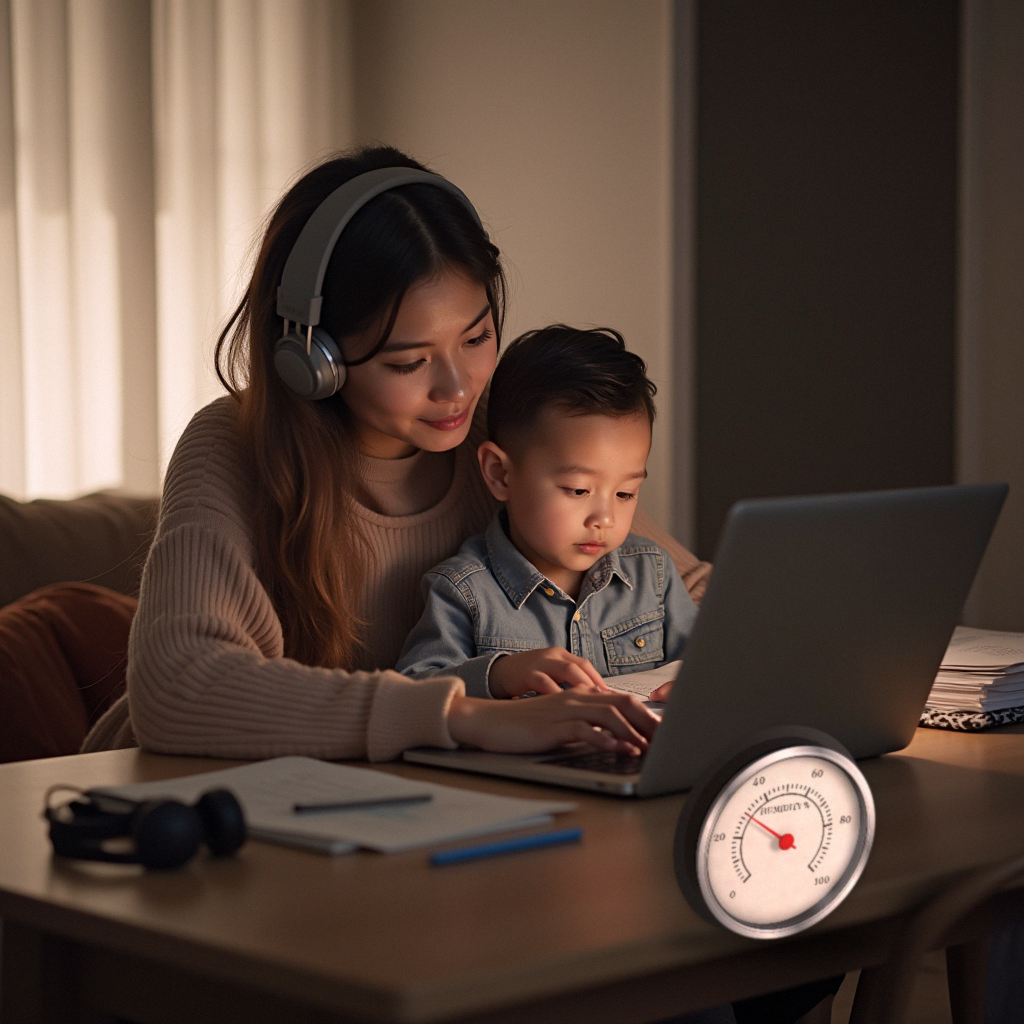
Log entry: **30** %
